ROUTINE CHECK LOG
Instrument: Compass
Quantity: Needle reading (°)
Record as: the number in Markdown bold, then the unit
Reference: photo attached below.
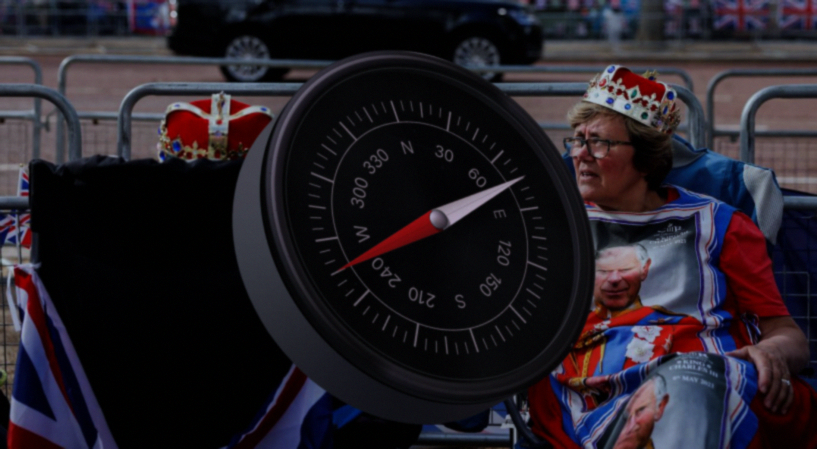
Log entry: **255** °
